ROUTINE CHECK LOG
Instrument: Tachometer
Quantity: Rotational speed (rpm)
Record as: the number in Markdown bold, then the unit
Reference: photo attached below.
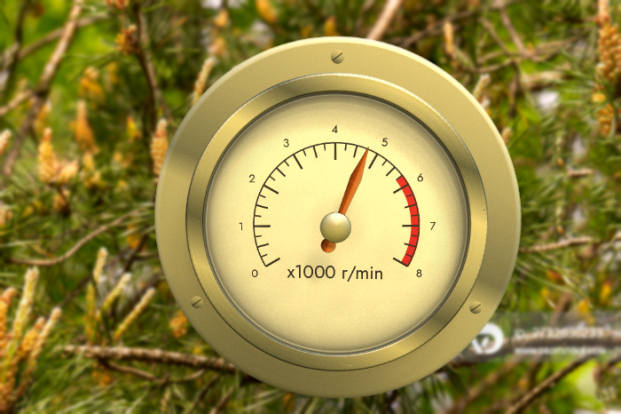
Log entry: **4750** rpm
